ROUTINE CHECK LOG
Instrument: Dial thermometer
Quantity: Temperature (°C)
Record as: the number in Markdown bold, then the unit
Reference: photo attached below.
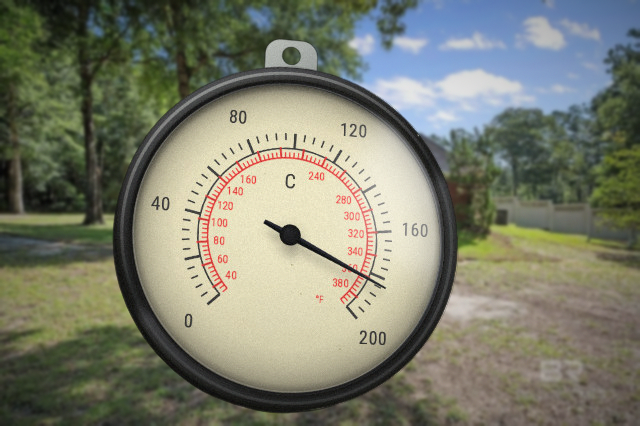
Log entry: **184** °C
